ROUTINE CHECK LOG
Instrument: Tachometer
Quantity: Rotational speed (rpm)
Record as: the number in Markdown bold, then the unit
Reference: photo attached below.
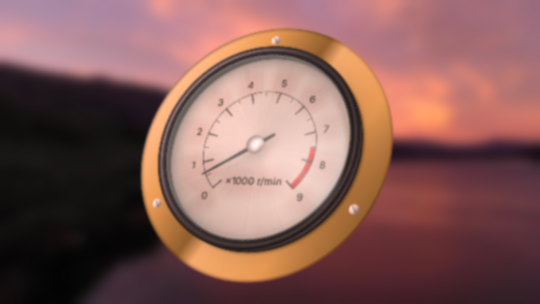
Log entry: **500** rpm
